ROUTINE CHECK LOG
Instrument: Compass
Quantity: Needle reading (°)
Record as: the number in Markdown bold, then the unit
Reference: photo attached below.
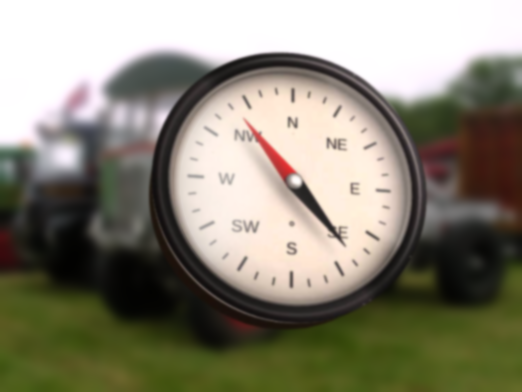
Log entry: **320** °
